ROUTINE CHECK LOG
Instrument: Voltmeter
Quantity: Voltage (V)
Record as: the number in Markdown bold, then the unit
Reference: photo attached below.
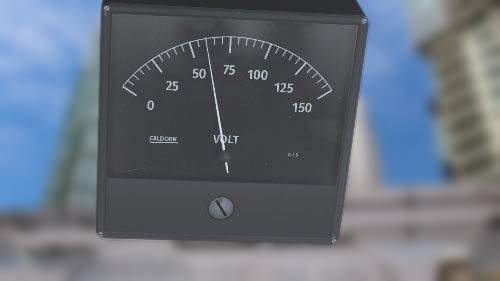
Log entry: **60** V
